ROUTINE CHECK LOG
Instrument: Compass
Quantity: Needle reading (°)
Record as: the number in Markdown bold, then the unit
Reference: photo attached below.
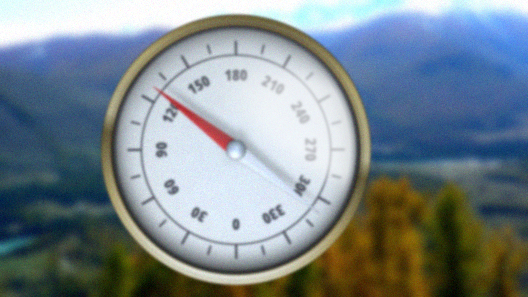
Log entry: **127.5** °
